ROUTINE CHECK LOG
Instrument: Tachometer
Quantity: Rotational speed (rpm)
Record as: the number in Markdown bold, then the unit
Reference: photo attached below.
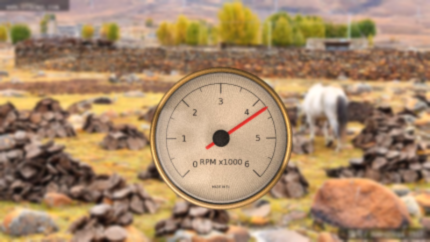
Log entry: **4250** rpm
